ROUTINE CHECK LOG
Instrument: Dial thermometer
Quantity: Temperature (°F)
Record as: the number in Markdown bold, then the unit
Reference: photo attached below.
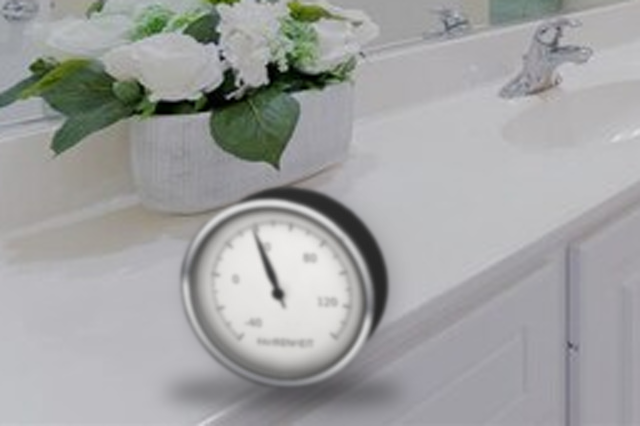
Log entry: **40** °F
